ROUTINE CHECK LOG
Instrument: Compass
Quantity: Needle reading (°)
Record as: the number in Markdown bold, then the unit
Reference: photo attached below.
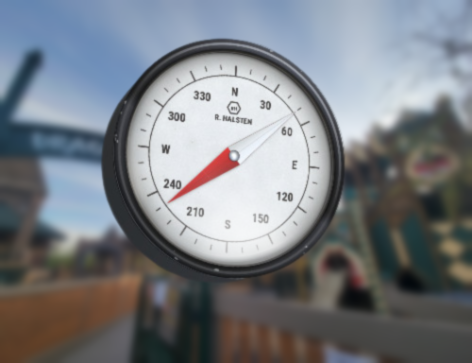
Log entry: **230** °
